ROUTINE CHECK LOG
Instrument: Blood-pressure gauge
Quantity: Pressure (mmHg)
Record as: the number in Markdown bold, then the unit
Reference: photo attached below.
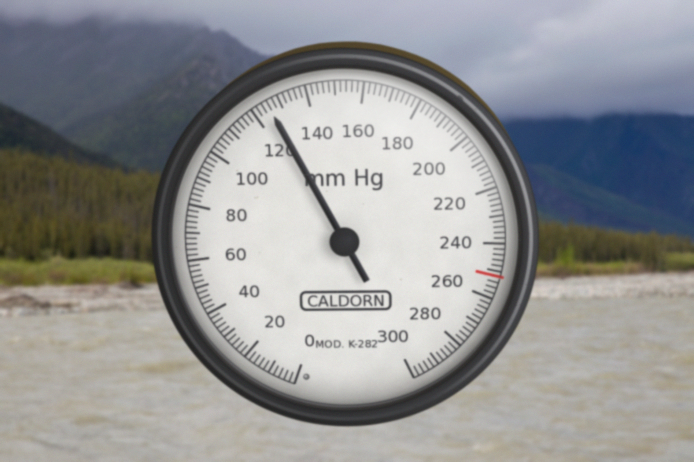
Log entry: **126** mmHg
